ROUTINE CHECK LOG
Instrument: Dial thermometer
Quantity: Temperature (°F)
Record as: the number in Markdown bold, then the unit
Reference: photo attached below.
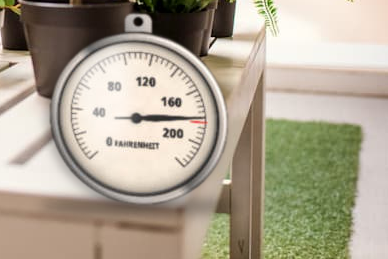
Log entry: **180** °F
